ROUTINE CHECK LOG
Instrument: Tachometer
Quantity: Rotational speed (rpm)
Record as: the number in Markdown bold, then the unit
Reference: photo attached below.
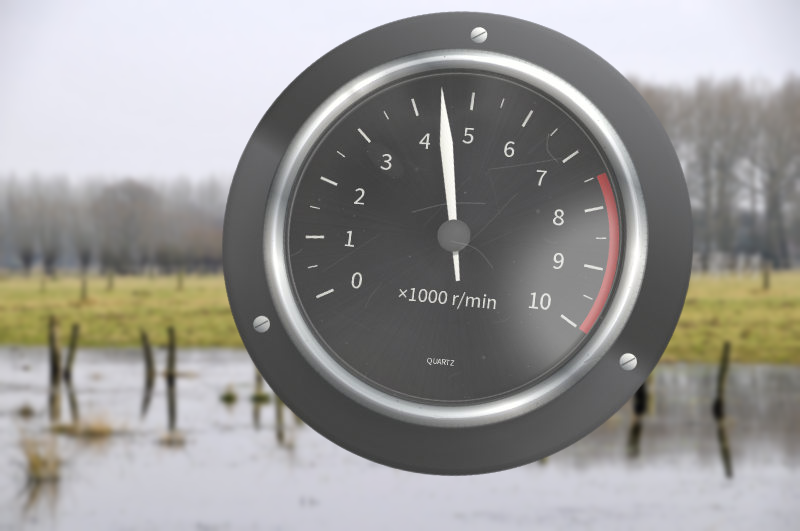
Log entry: **4500** rpm
